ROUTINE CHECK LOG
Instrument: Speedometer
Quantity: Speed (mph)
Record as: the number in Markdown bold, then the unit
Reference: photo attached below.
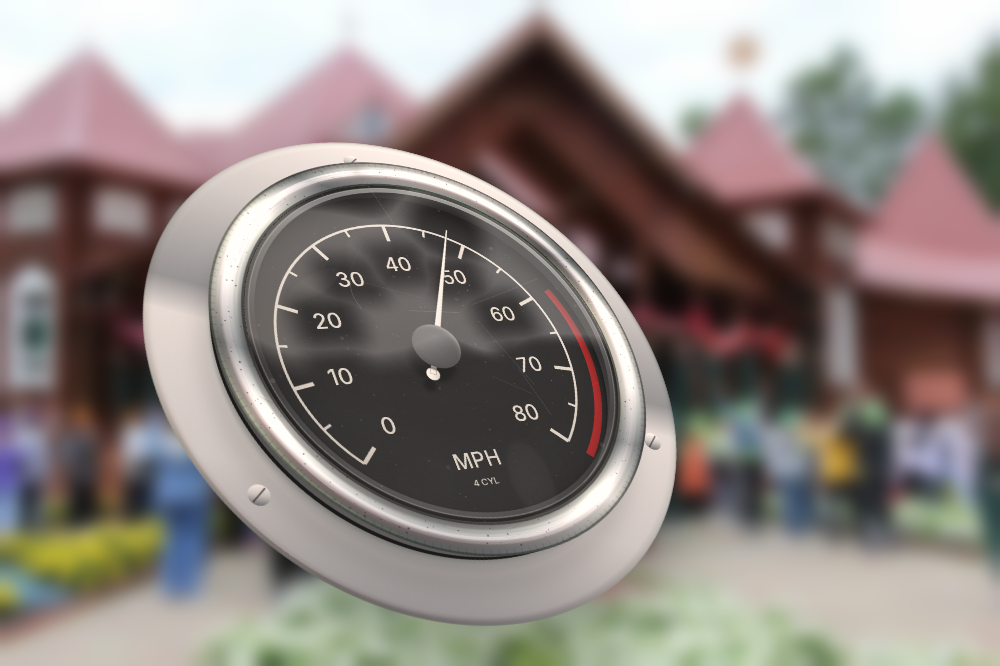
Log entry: **47.5** mph
